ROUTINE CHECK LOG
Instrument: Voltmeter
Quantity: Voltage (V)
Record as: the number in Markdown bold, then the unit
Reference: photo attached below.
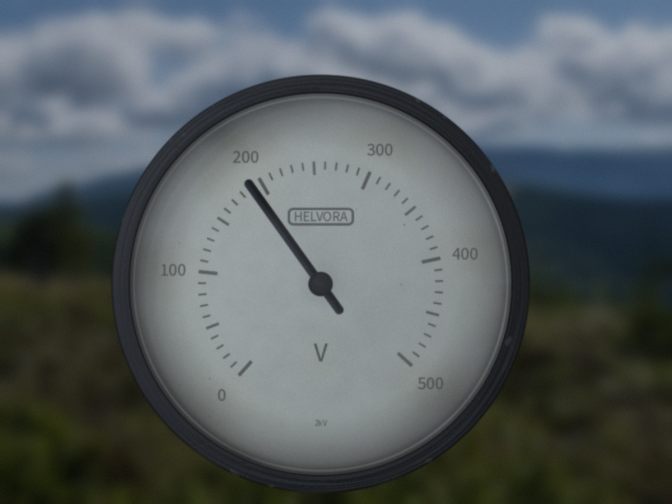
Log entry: **190** V
